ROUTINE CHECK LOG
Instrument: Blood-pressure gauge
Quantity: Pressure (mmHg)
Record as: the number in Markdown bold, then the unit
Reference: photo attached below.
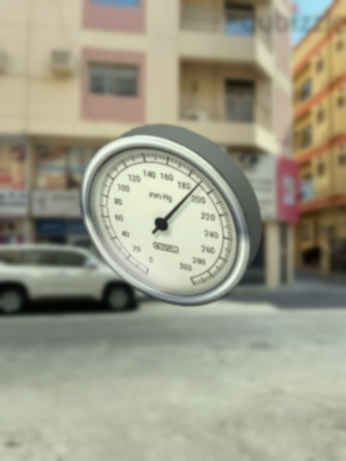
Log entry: **190** mmHg
